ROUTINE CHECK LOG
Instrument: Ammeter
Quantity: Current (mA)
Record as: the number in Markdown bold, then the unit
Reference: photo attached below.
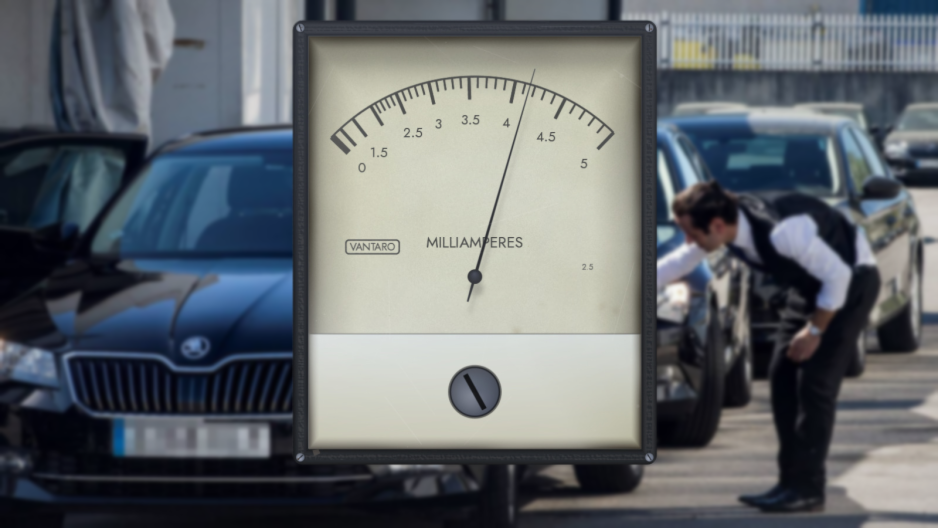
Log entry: **4.15** mA
